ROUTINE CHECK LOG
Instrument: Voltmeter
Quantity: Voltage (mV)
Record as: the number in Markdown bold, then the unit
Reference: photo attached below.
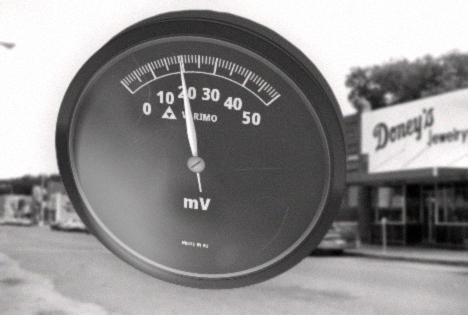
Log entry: **20** mV
